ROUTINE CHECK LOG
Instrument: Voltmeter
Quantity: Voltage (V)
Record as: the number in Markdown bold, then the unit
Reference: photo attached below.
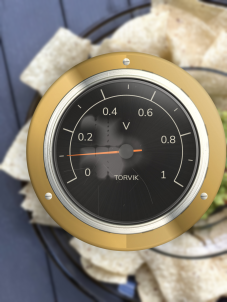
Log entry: **0.1** V
